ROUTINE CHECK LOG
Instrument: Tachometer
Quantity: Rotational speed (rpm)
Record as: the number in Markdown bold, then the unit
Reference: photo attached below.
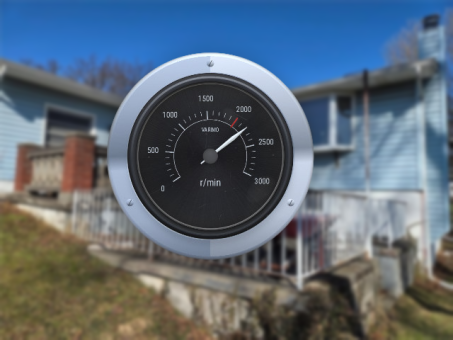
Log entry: **2200** rpm
